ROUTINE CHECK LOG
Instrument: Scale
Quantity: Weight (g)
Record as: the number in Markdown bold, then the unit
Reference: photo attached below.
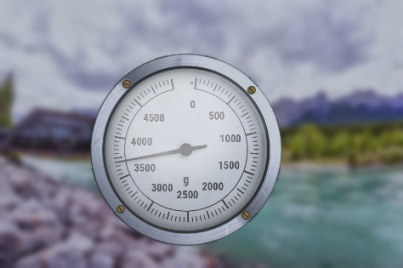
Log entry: **3700** g
